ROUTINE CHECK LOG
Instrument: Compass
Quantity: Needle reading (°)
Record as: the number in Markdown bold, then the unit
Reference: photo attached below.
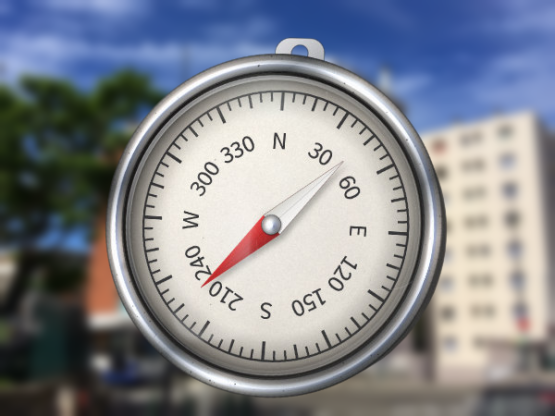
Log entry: **225** °
